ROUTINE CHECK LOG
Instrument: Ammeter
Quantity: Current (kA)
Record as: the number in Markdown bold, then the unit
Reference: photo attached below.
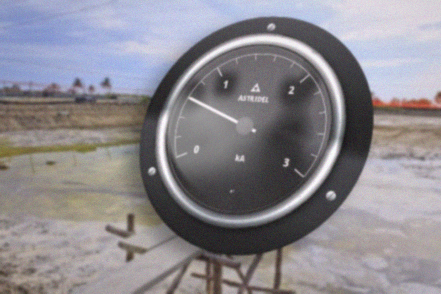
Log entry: **0.6** kA
